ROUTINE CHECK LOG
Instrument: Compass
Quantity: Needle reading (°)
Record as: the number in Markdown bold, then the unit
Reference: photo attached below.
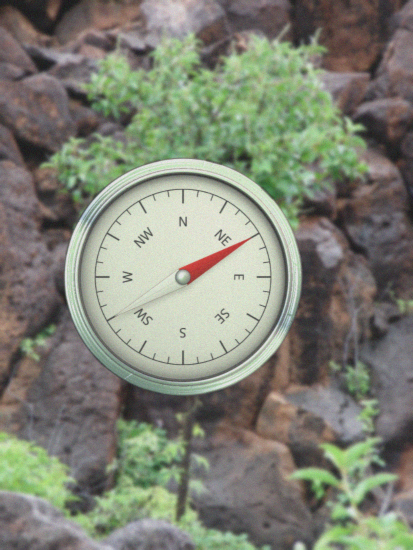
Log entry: **60** °
